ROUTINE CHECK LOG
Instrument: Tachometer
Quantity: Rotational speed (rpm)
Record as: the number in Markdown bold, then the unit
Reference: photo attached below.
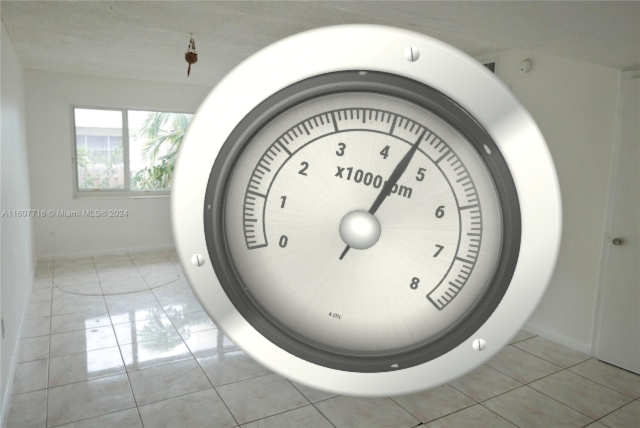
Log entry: **4500** rpm
